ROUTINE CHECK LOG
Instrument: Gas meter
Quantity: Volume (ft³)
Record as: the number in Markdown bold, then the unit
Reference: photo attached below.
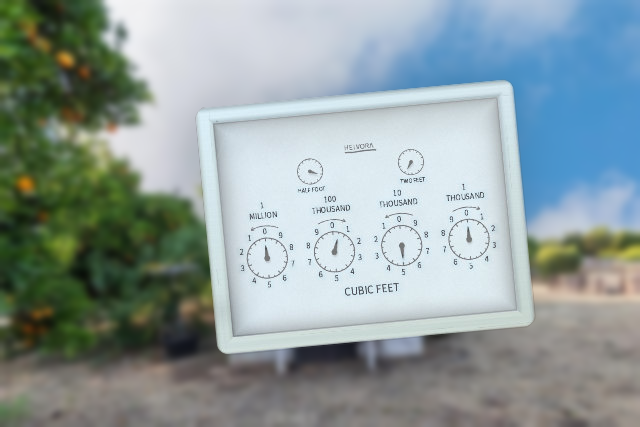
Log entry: **5000** ft³
